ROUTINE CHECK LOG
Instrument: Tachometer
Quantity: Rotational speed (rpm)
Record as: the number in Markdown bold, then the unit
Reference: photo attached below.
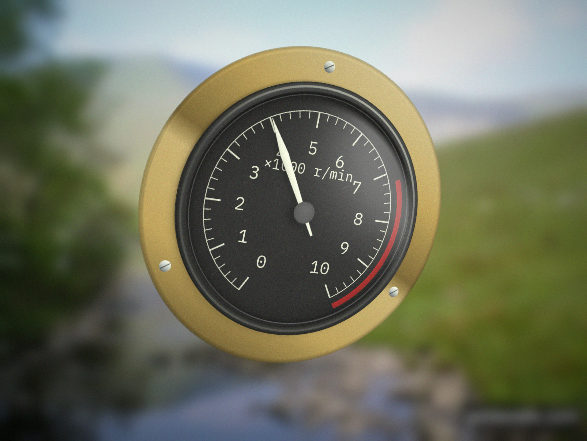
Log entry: **4000** rpm
